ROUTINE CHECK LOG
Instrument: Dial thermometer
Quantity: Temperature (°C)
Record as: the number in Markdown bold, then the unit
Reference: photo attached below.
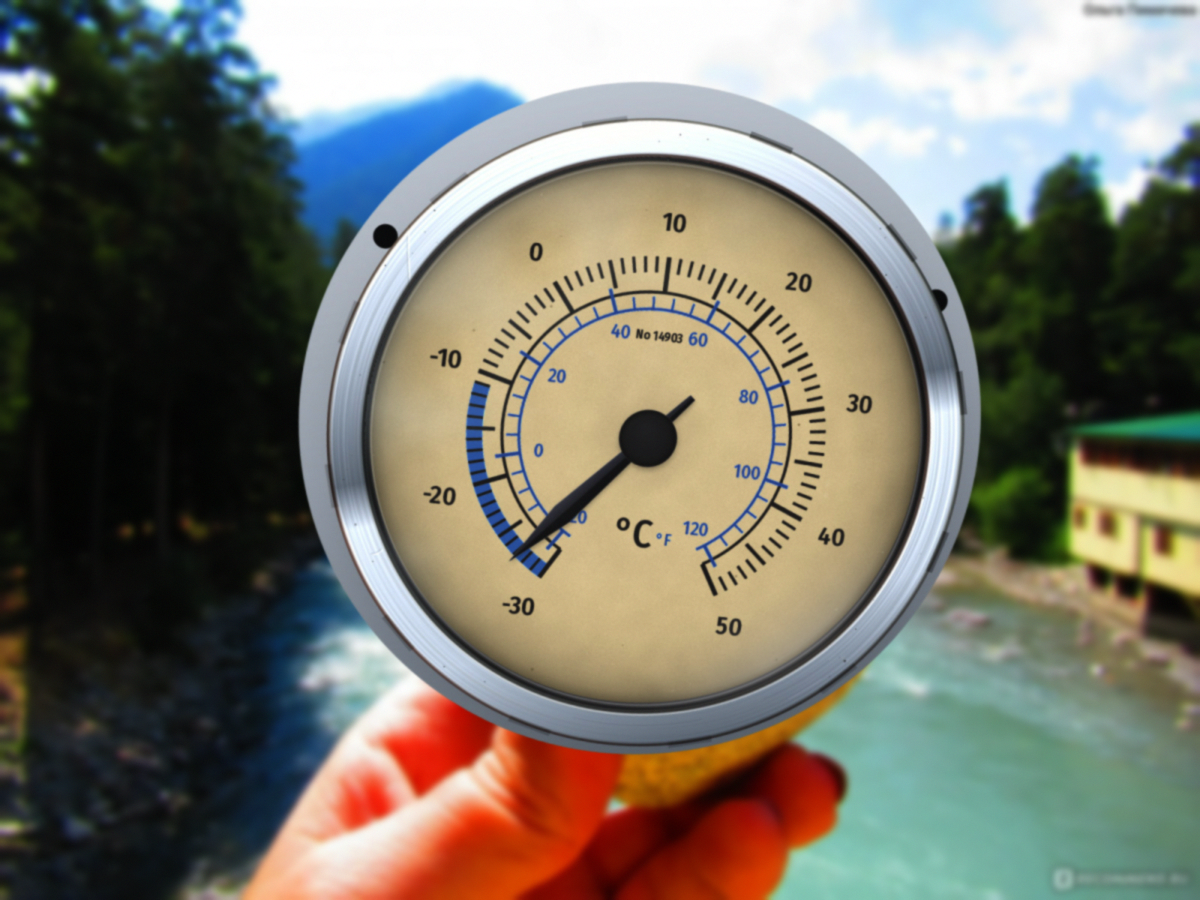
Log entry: **-27** °C
